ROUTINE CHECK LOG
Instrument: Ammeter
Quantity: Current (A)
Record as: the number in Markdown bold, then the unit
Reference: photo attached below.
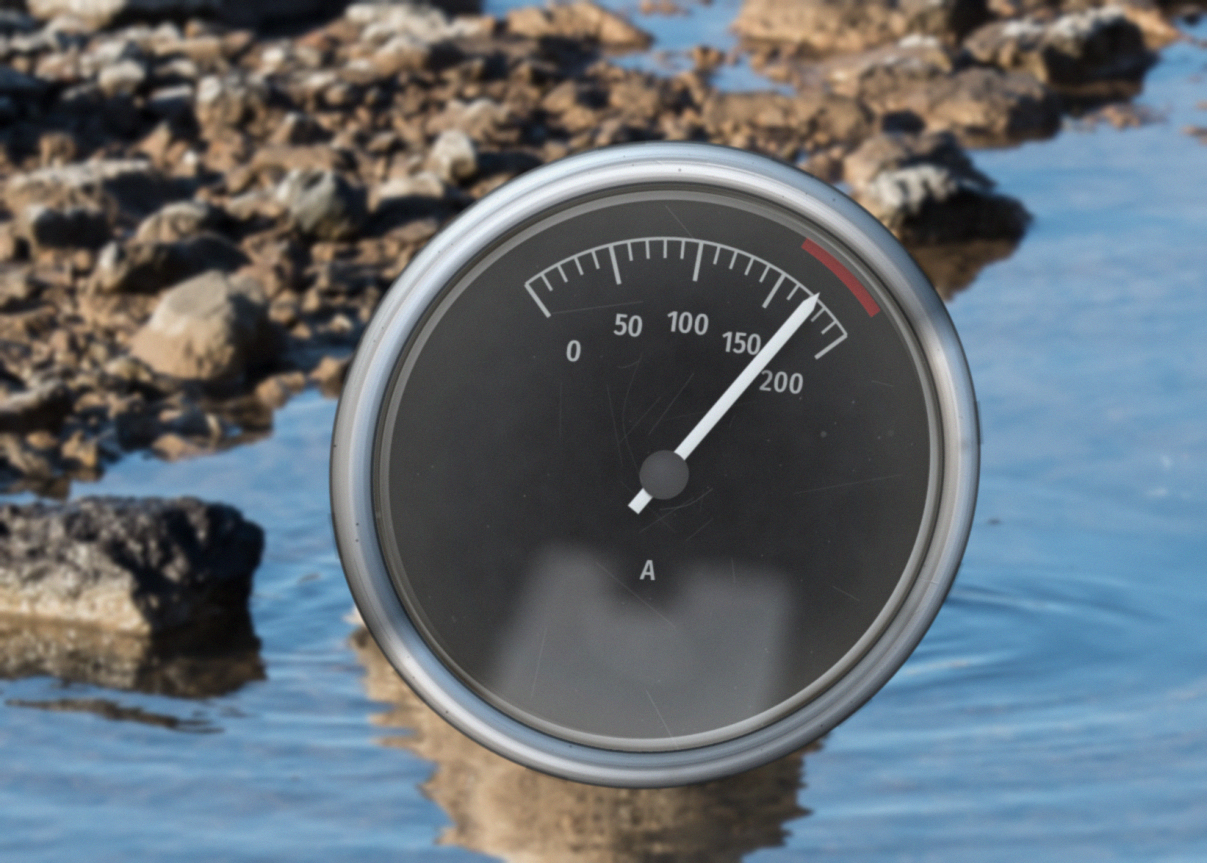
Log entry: **170** A
